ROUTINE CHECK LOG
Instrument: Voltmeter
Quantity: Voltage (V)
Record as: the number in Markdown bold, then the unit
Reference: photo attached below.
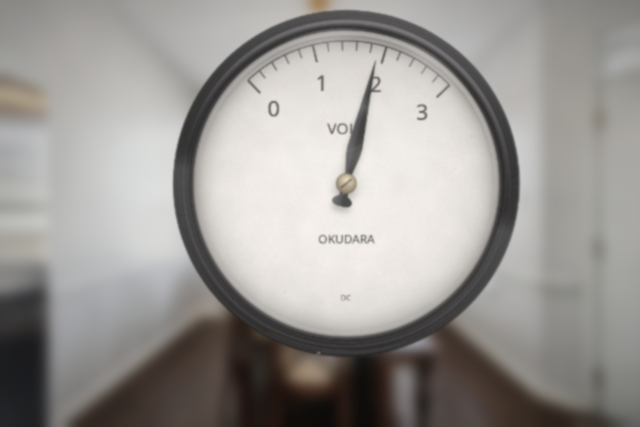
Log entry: **1.9** V
